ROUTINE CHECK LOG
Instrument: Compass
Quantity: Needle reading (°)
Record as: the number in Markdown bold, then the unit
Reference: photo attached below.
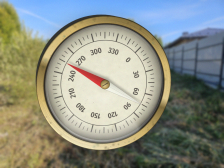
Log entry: **255** °
